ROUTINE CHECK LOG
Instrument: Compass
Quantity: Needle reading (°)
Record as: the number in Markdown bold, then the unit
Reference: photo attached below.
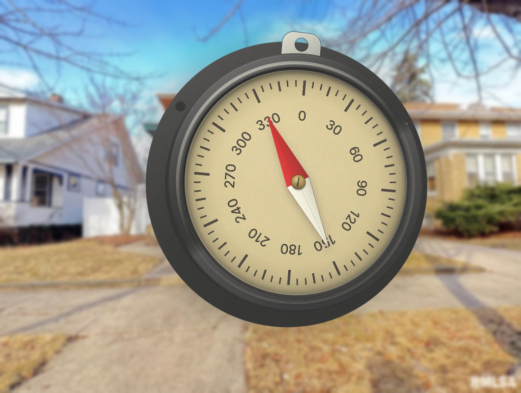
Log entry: **330** °
